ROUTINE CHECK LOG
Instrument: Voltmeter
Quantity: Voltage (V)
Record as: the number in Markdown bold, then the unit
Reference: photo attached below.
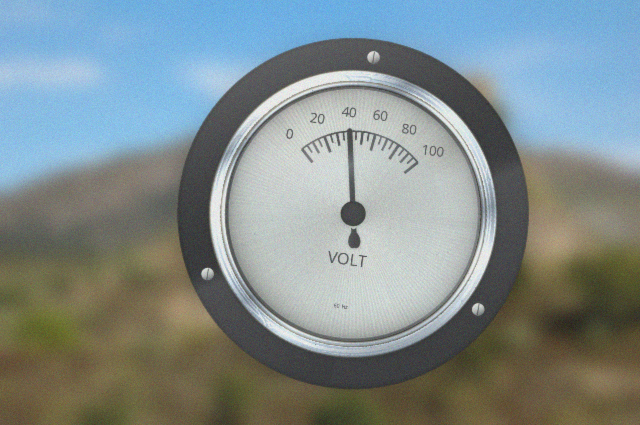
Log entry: **40** V
